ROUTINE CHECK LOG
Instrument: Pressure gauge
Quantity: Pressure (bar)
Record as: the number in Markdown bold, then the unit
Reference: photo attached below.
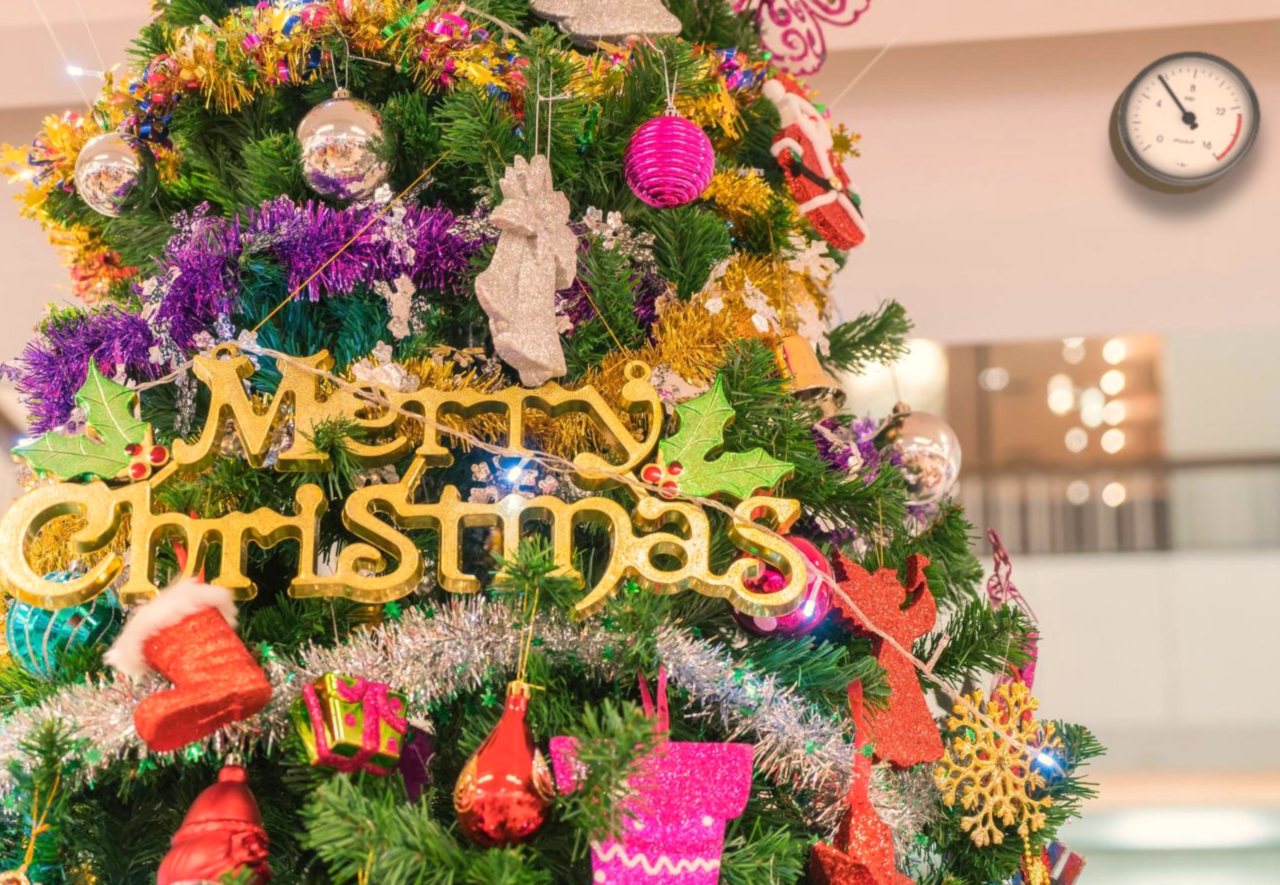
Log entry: **5.5** bar
